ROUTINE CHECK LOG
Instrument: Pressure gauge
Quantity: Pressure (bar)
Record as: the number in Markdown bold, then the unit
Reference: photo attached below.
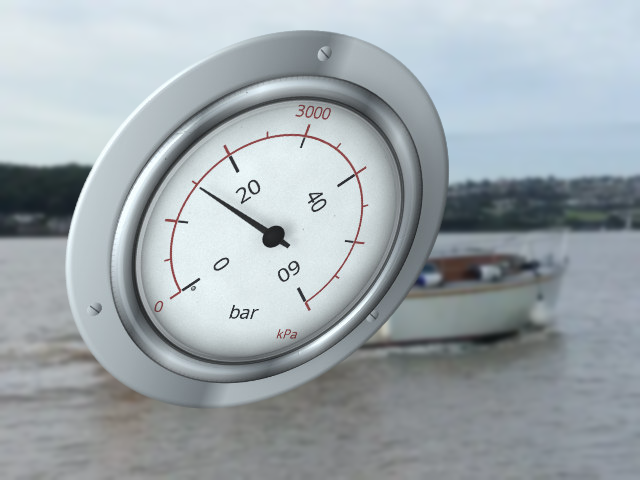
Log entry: **15** bar
